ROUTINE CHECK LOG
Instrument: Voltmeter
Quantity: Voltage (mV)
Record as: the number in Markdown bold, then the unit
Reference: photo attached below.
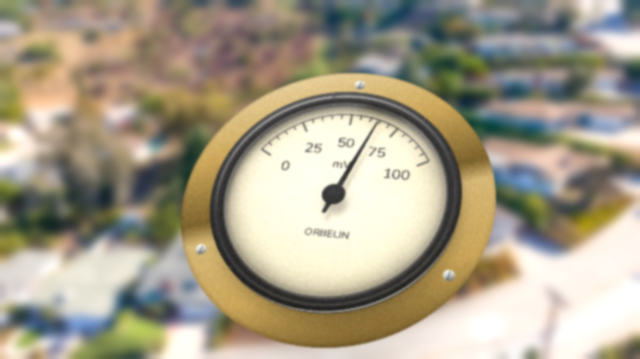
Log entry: **65** mV
